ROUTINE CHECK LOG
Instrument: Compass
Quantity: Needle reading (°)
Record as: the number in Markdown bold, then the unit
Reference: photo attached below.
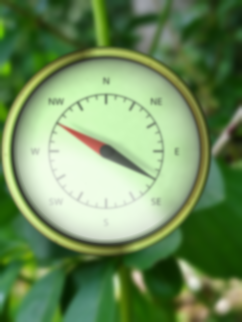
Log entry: **300** °
